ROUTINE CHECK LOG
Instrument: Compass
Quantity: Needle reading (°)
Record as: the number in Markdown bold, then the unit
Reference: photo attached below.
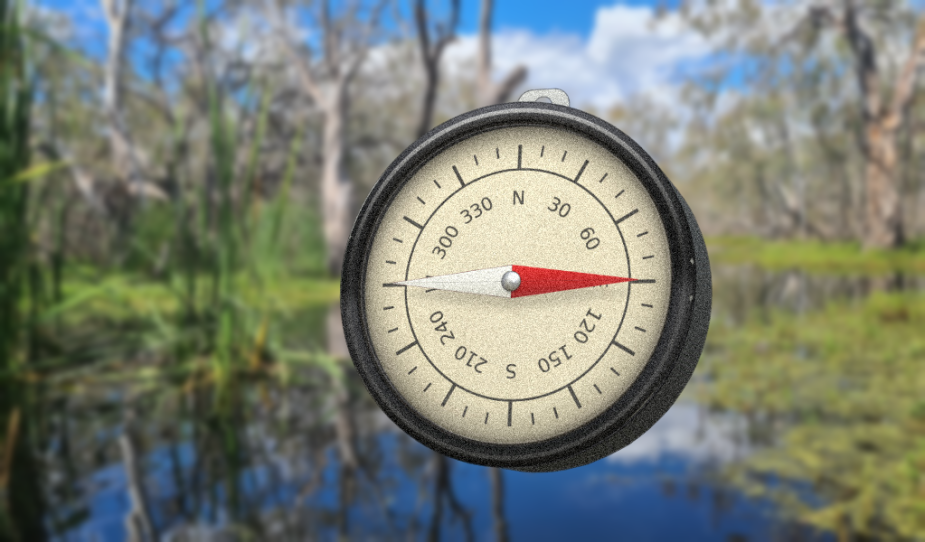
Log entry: **90** °
